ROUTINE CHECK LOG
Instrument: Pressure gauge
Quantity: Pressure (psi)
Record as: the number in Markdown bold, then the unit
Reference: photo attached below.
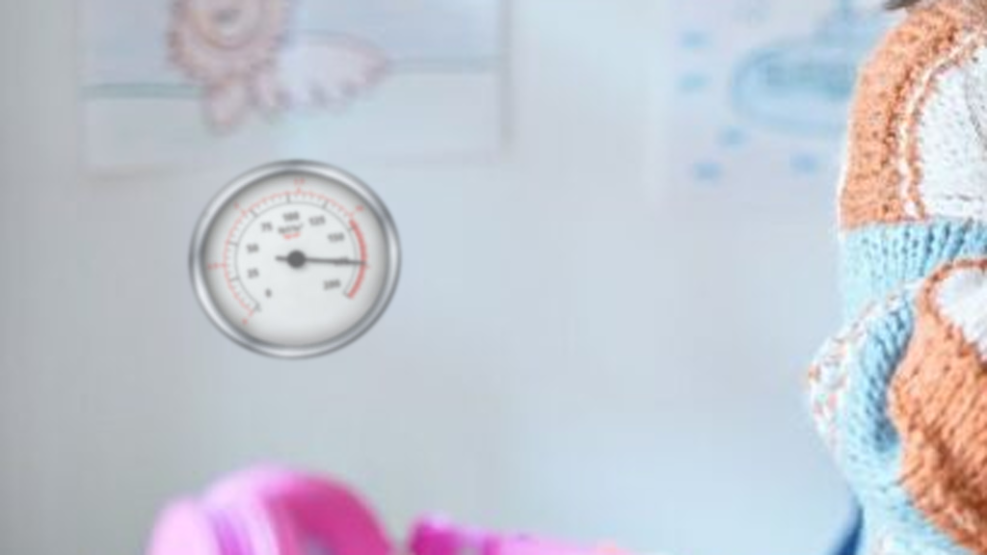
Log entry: **175** psi
